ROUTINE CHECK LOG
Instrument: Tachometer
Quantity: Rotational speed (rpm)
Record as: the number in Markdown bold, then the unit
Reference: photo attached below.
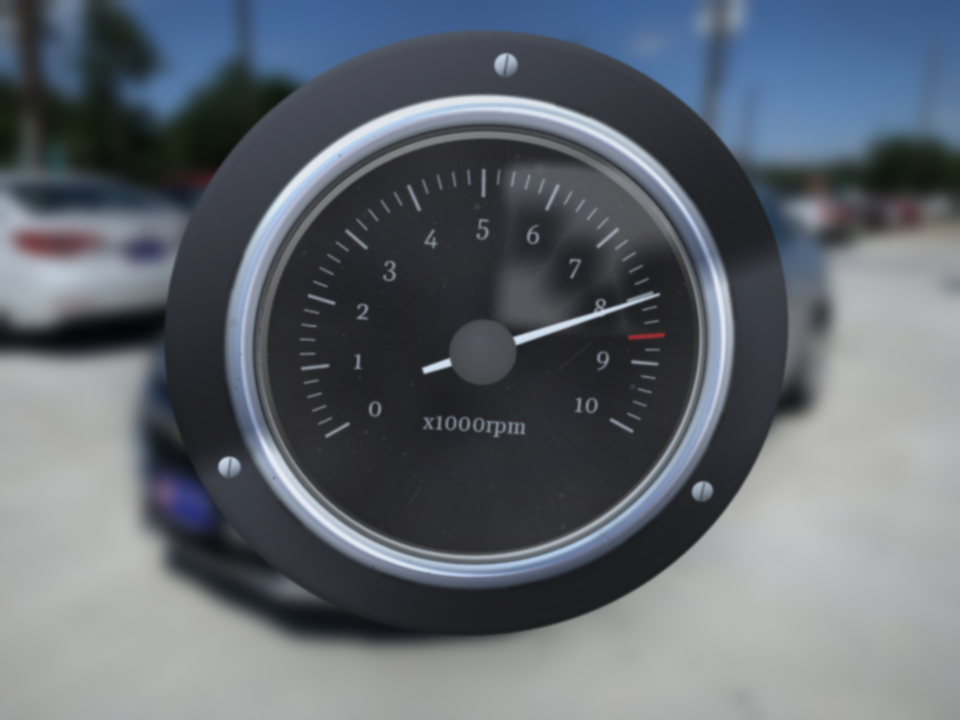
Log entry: **8000** rpm
